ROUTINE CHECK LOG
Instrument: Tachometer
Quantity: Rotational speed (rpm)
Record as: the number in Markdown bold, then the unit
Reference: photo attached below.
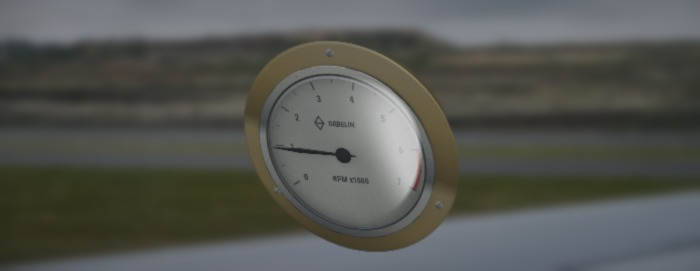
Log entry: **1000** rpm
